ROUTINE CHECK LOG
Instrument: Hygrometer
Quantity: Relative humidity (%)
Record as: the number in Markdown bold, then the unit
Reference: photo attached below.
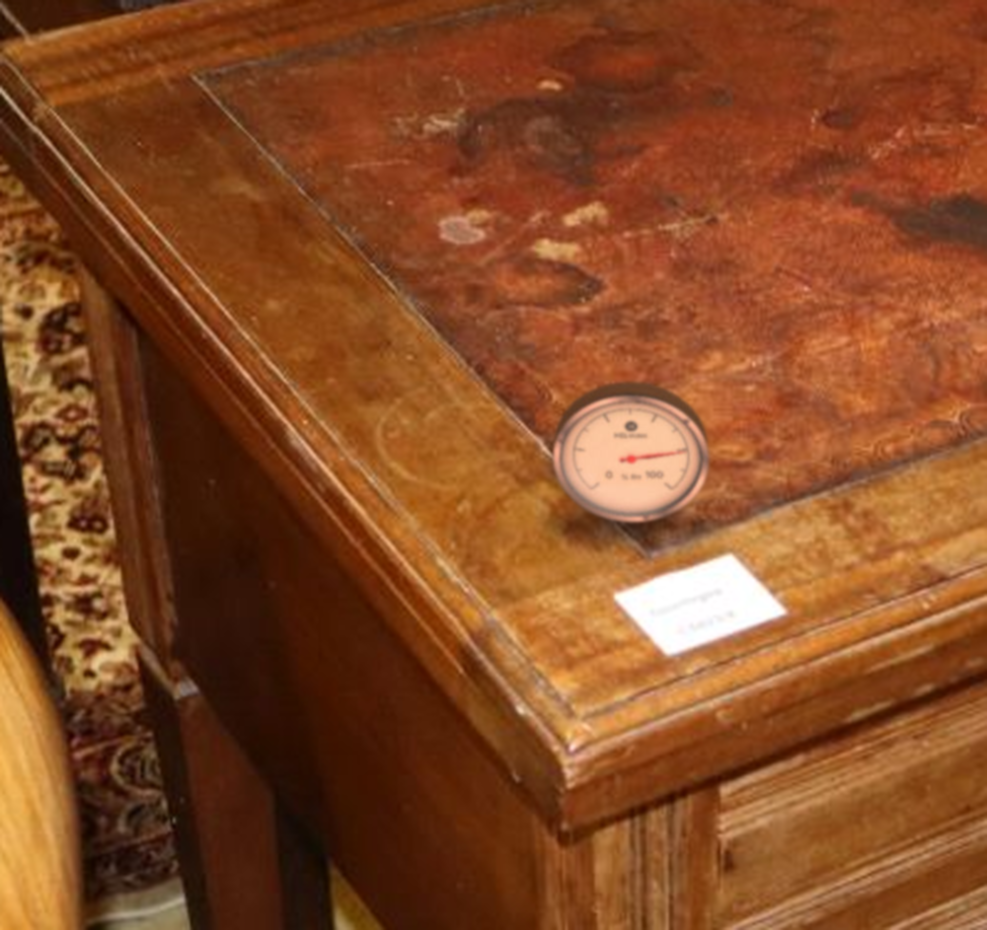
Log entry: **80** %
